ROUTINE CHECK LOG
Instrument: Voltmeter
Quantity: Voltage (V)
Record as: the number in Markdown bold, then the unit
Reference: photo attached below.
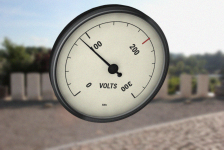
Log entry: **90** V
